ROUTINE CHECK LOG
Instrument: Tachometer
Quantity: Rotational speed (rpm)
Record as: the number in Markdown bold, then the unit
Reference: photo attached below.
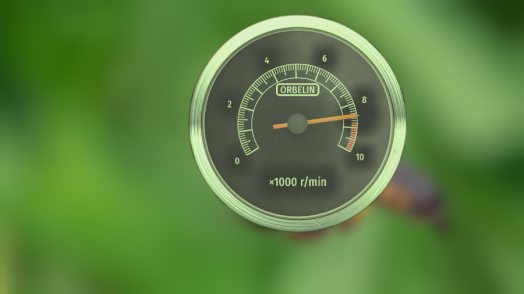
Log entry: **8500** rpm
